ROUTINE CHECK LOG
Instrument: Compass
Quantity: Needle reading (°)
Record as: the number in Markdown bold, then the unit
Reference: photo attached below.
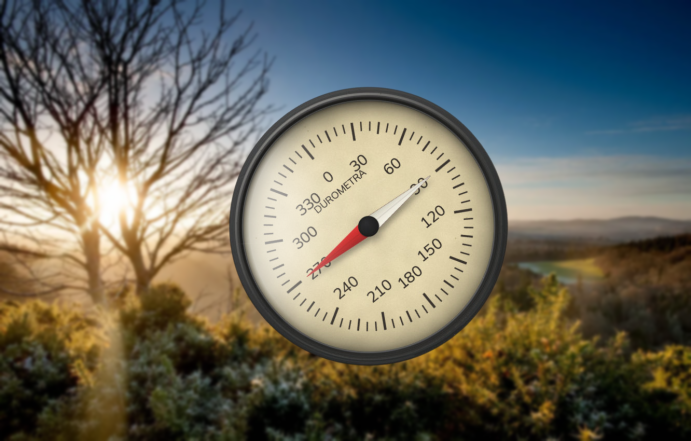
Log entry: **270** °
